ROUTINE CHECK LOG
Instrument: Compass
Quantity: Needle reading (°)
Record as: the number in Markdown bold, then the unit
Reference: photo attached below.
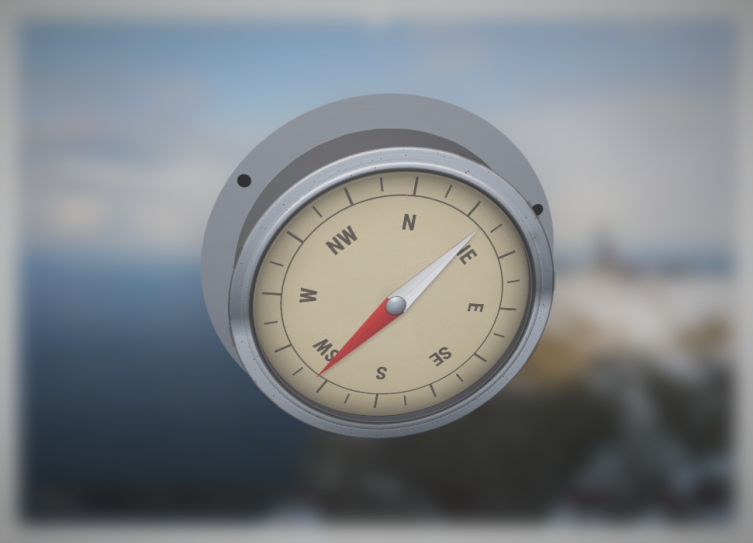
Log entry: **217.5** °
